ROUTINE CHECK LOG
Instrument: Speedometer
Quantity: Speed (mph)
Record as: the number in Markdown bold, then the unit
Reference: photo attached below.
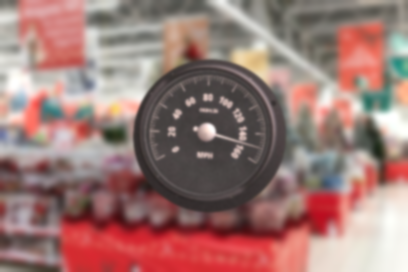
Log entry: **150** mph
